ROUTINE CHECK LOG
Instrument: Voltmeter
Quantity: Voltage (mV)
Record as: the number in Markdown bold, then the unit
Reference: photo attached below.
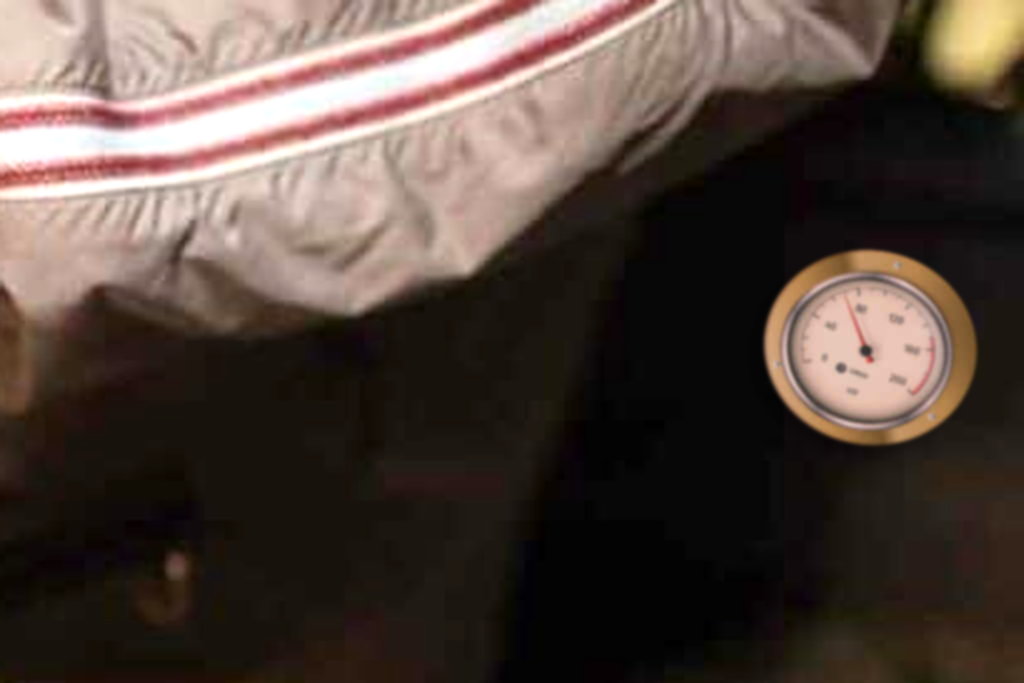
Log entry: **70** mV
